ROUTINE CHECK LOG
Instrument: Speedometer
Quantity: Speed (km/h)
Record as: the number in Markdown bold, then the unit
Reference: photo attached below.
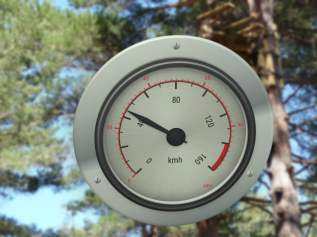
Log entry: **45** km/h
